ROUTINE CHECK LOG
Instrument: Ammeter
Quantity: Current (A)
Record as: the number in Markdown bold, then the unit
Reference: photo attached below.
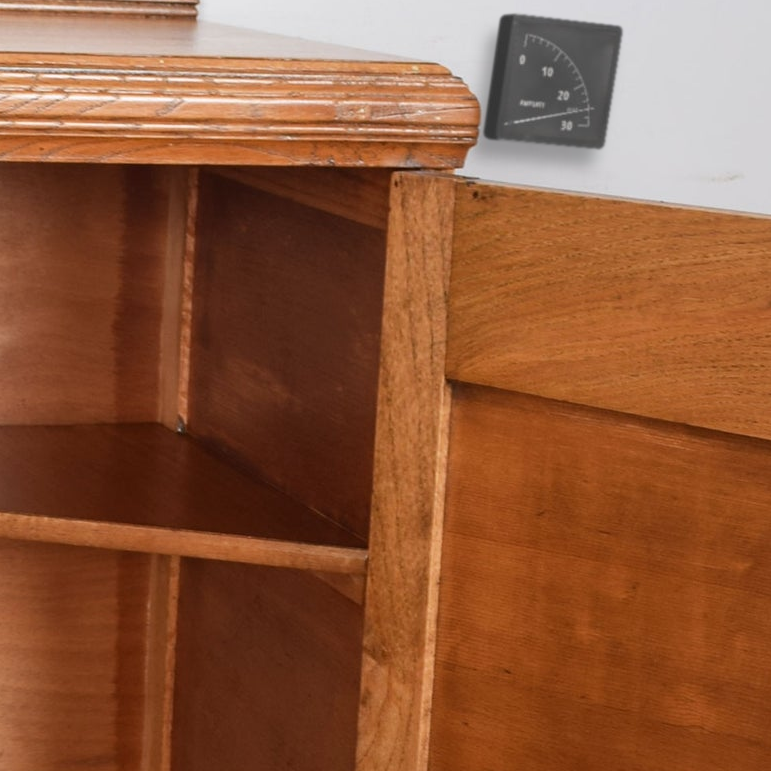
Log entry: **26** A
